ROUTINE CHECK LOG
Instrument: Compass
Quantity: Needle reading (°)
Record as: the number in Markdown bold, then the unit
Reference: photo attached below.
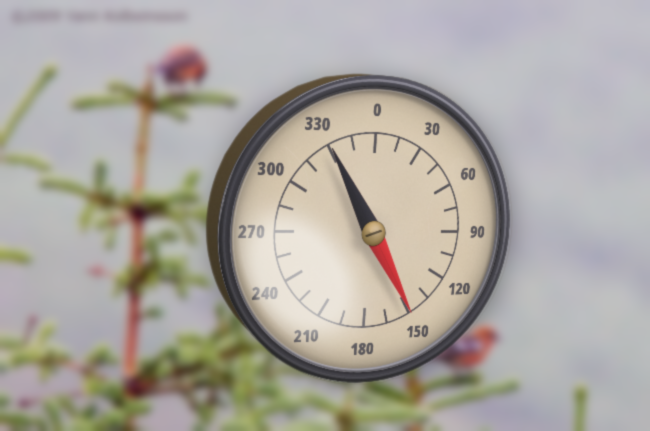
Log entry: **150** °
